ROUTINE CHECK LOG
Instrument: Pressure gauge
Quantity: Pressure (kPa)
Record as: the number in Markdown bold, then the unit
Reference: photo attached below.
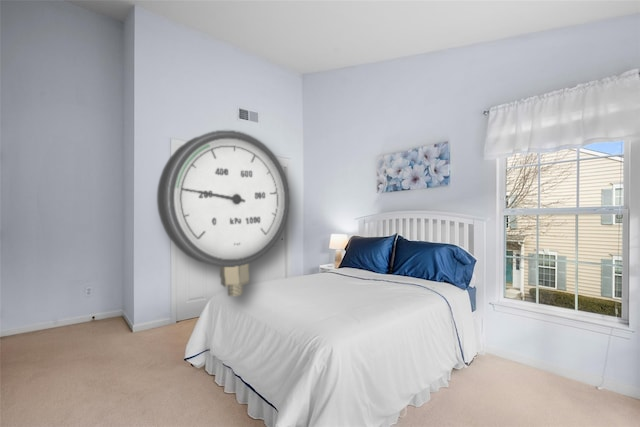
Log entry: **200** kPa
